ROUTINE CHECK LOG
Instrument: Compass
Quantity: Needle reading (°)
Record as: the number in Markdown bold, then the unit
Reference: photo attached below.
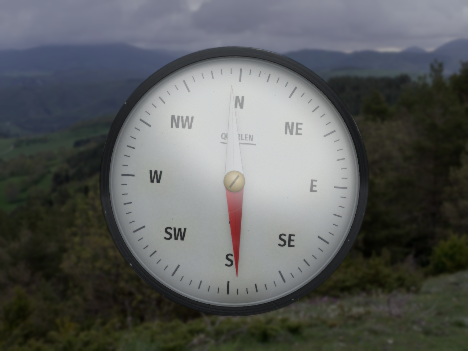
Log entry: **175** °
